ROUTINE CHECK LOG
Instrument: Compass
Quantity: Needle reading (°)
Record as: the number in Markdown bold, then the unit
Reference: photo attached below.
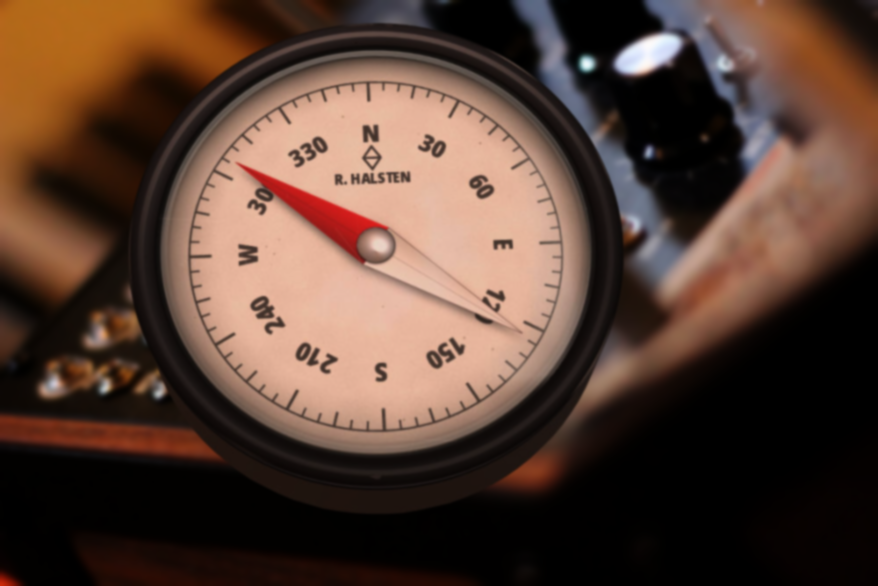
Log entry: **305** °
